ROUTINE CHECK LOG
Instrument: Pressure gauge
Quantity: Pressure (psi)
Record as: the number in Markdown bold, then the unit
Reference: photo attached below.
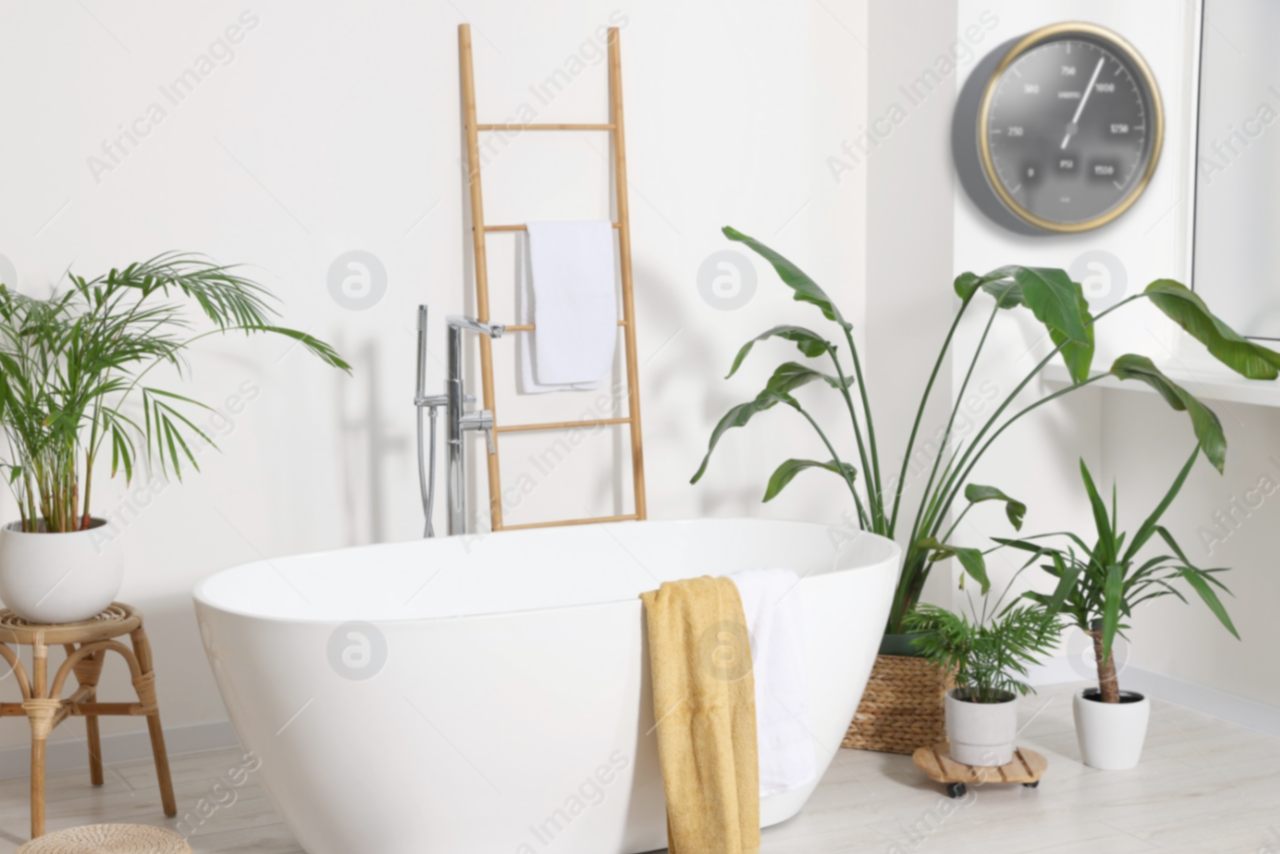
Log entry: **900** psi
